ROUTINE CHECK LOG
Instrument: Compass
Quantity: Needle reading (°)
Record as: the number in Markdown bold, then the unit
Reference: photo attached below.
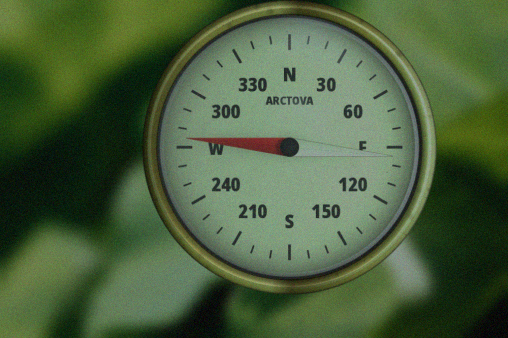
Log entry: **275** °
